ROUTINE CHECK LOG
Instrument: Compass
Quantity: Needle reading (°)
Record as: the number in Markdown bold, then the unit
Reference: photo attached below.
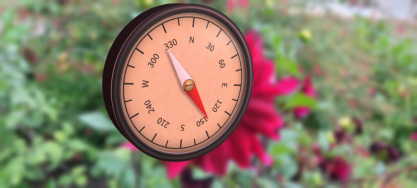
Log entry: **142.5** °
